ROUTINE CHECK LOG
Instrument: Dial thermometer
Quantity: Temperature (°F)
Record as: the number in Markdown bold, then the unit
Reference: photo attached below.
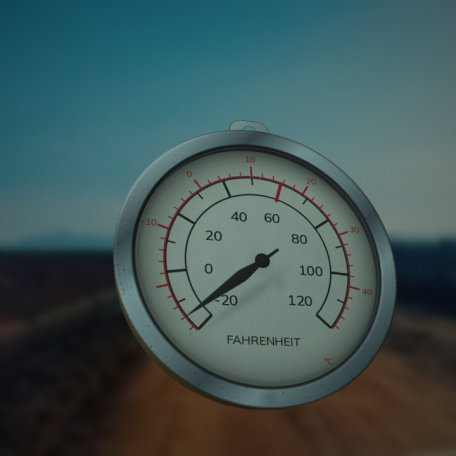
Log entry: **-15** °F
